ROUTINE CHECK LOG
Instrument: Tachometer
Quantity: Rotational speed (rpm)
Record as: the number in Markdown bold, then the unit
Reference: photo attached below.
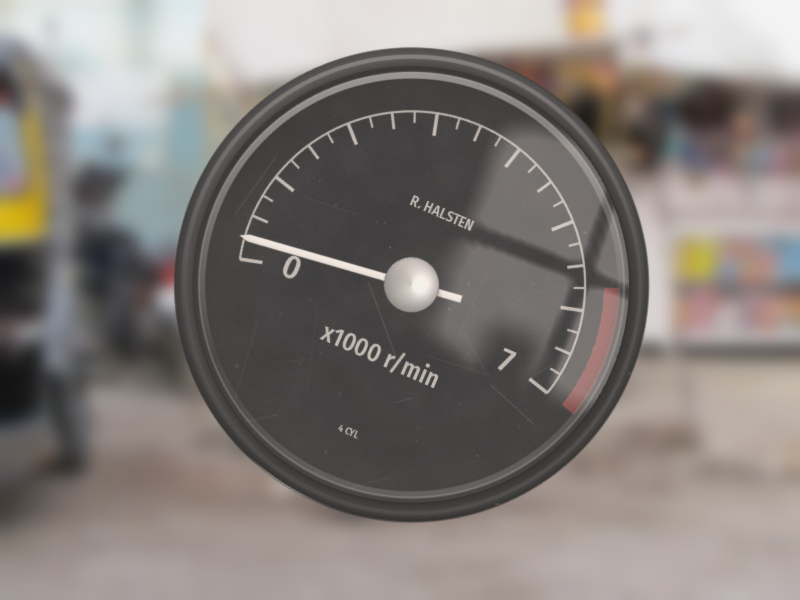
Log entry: **250** rpm
